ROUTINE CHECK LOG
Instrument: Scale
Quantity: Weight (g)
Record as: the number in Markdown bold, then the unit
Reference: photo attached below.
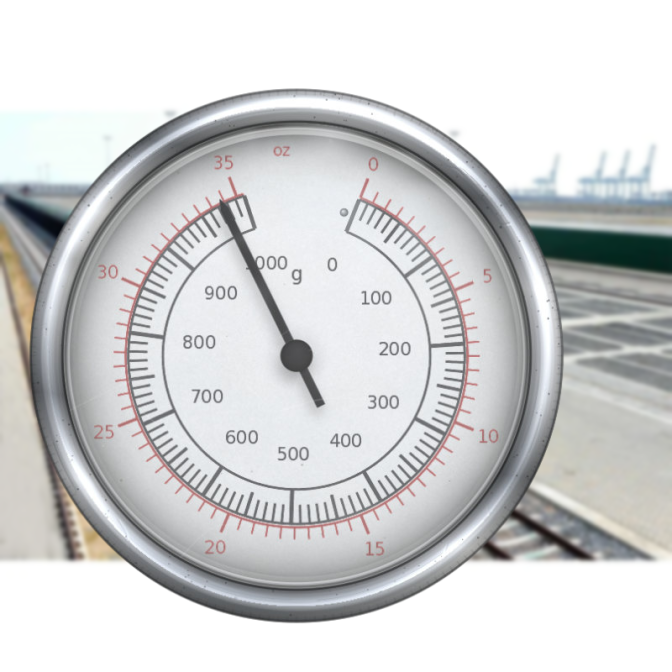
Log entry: **975** g
